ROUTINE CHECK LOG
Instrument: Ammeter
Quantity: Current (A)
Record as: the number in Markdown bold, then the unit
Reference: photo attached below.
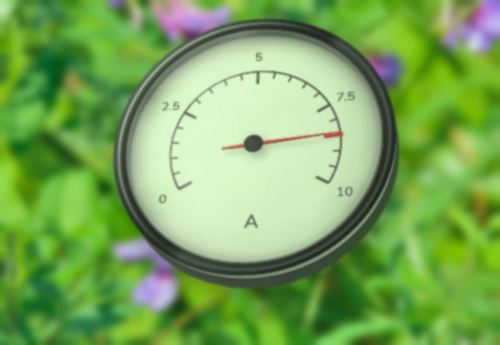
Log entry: **8.5** A
